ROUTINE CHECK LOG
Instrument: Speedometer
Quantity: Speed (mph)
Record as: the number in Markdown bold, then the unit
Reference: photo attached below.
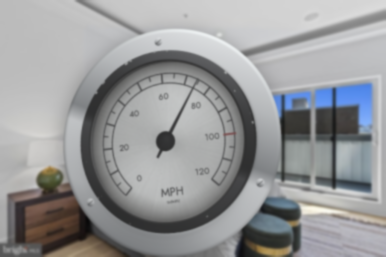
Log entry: **75** mph
